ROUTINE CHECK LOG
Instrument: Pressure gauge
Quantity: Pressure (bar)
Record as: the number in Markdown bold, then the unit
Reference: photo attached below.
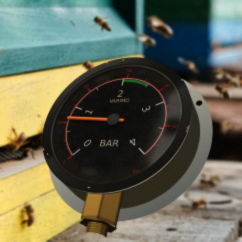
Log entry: **0.75** bar
